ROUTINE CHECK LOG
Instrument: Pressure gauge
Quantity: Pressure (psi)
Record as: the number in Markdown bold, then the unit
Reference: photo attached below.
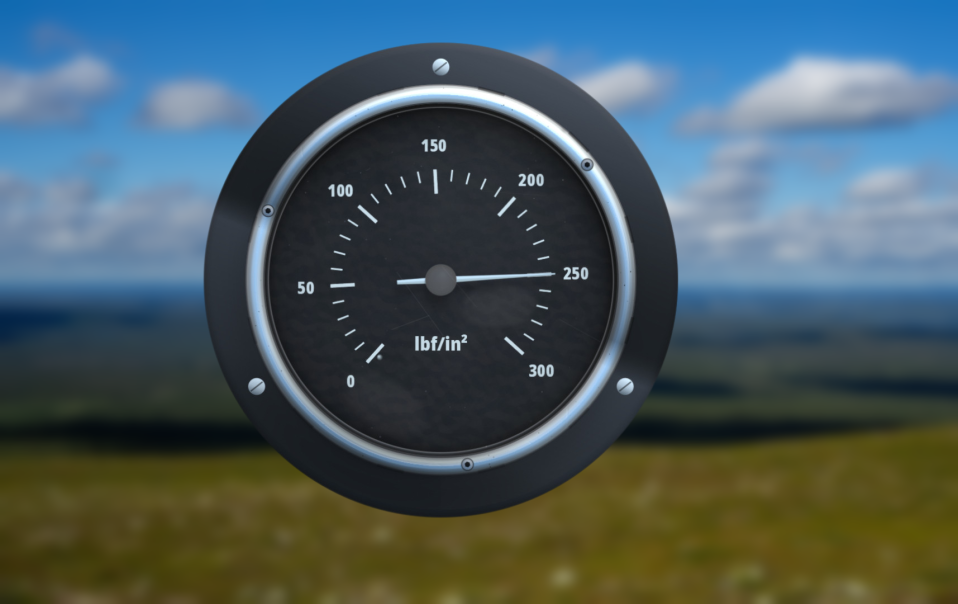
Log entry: **250** psi
